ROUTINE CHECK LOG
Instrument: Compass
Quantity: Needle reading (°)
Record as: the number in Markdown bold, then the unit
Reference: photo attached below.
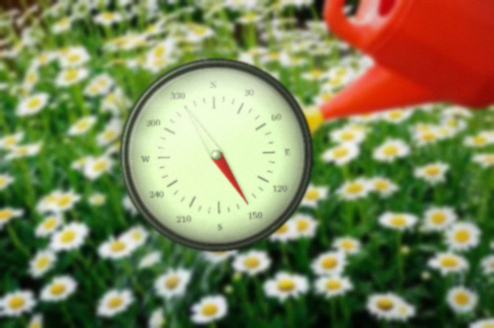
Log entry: **150** °
